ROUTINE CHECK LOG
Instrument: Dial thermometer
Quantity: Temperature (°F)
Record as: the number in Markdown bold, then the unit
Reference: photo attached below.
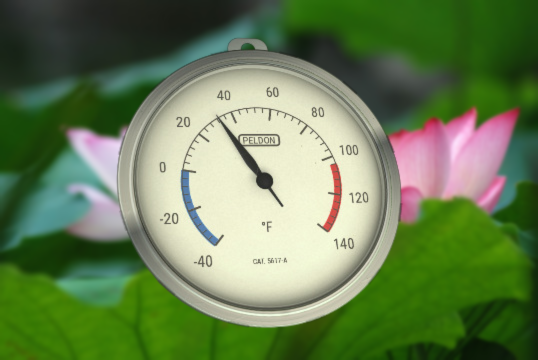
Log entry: **32** °F
